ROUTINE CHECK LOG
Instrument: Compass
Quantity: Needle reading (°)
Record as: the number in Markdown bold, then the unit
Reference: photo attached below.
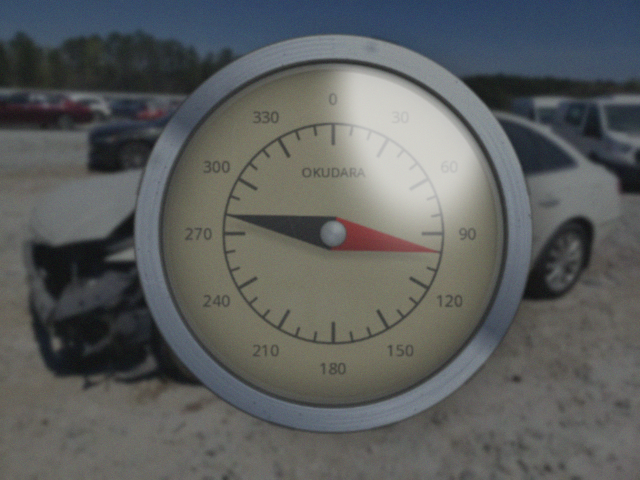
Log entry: **100** °
